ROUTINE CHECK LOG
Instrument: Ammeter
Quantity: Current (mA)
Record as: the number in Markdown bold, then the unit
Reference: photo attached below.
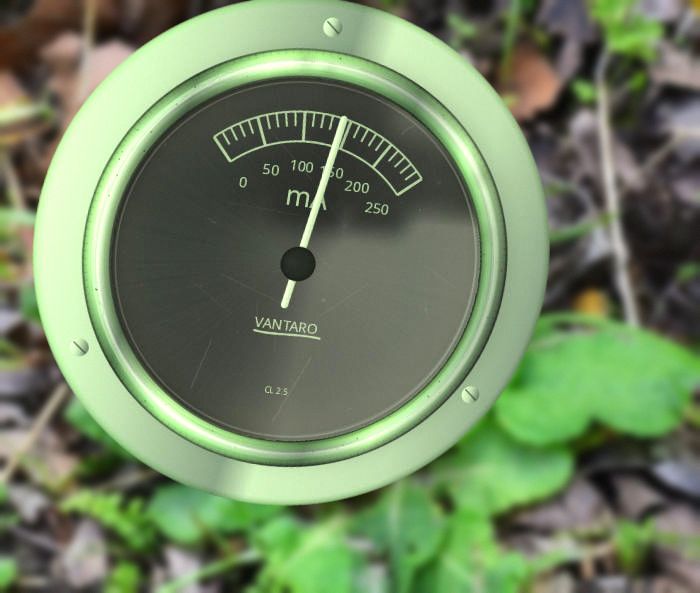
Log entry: **140** mA
